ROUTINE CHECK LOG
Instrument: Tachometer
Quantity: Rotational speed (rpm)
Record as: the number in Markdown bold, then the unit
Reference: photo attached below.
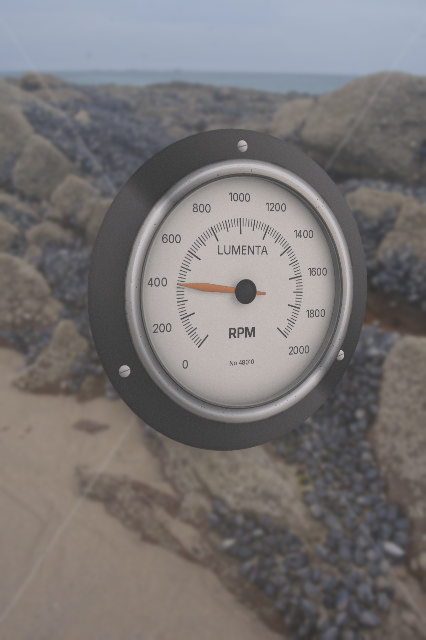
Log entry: **400** rpm
